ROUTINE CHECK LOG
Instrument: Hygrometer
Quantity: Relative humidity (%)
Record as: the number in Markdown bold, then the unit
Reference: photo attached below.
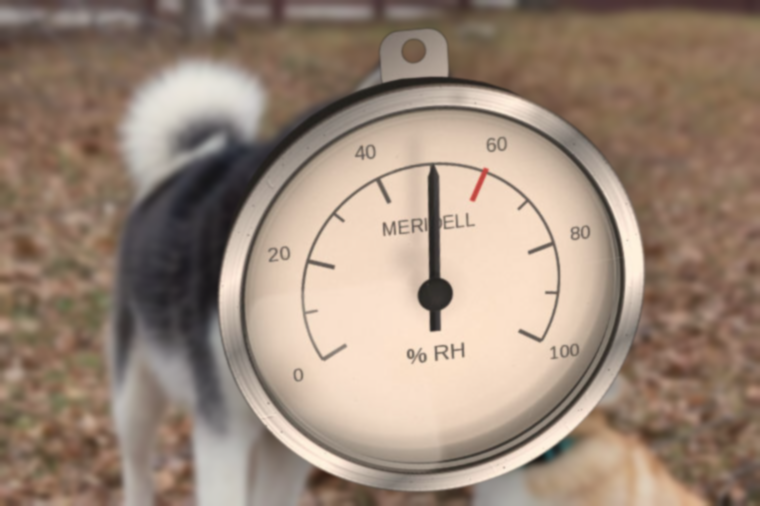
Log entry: **50** %
